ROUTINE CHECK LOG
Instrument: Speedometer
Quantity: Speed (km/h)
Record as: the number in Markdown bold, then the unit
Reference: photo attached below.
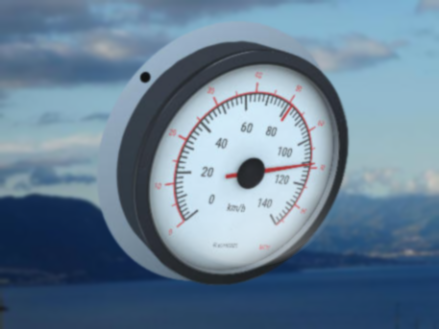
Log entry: **110** km/h
